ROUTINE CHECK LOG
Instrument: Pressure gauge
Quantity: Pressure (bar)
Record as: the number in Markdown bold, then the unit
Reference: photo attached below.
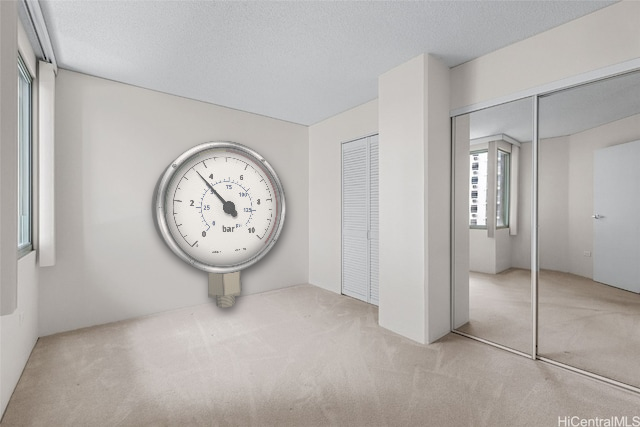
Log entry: **3.5** bar
